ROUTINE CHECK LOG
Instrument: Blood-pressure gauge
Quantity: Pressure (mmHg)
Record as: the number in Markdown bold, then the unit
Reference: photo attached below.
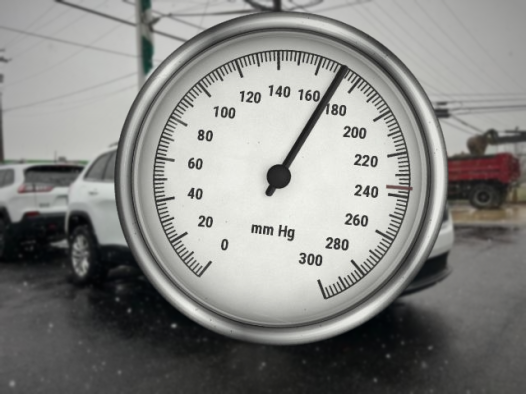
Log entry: **172** mmHg
